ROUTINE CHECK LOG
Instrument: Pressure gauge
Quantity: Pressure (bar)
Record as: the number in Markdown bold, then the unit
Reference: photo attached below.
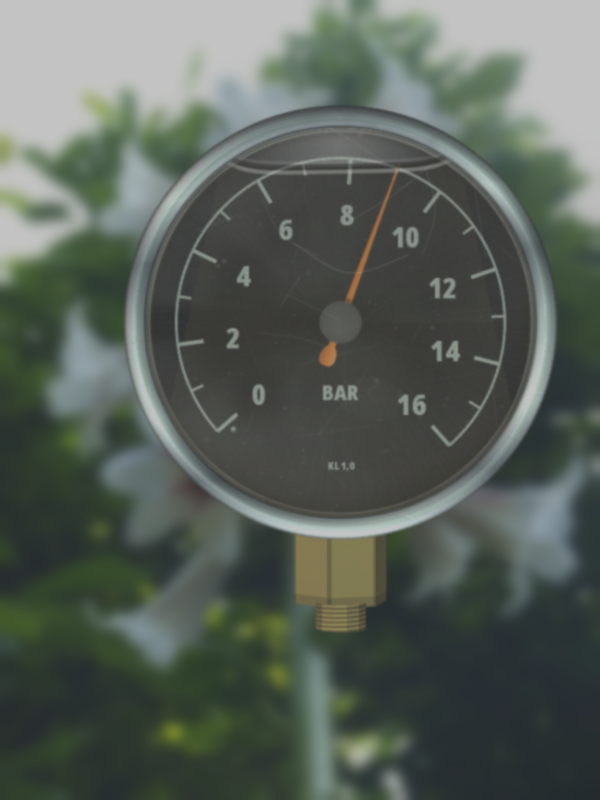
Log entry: **9** bar
